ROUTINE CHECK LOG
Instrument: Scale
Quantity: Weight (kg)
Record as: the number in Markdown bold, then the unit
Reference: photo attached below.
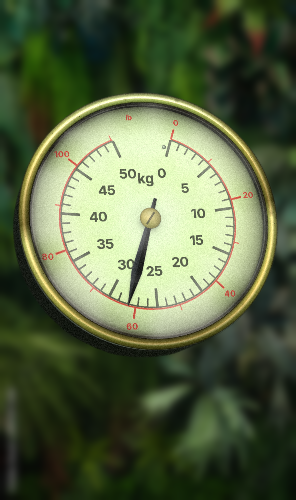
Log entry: **28** kg
